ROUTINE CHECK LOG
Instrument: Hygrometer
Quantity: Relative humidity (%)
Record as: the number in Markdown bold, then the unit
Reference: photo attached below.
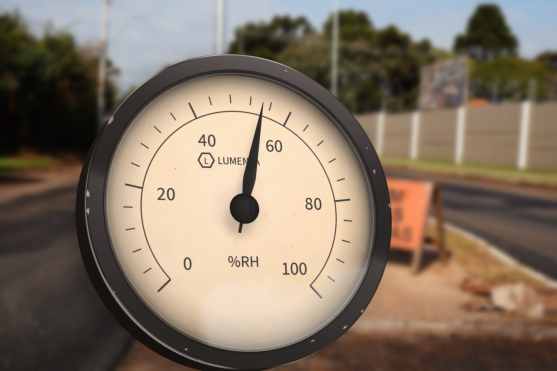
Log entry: **54** %
